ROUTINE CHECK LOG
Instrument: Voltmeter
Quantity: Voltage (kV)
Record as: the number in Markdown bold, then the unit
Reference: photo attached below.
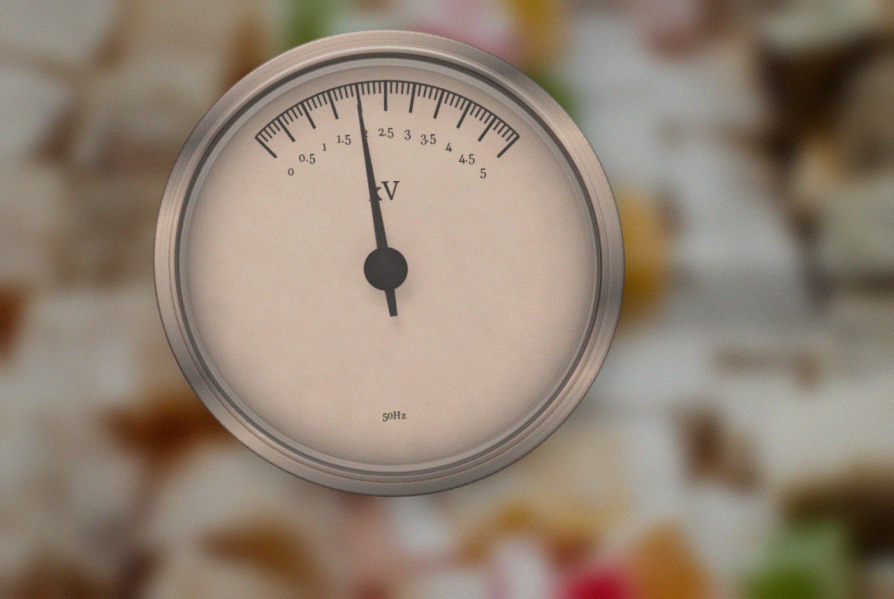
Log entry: **2** kV
